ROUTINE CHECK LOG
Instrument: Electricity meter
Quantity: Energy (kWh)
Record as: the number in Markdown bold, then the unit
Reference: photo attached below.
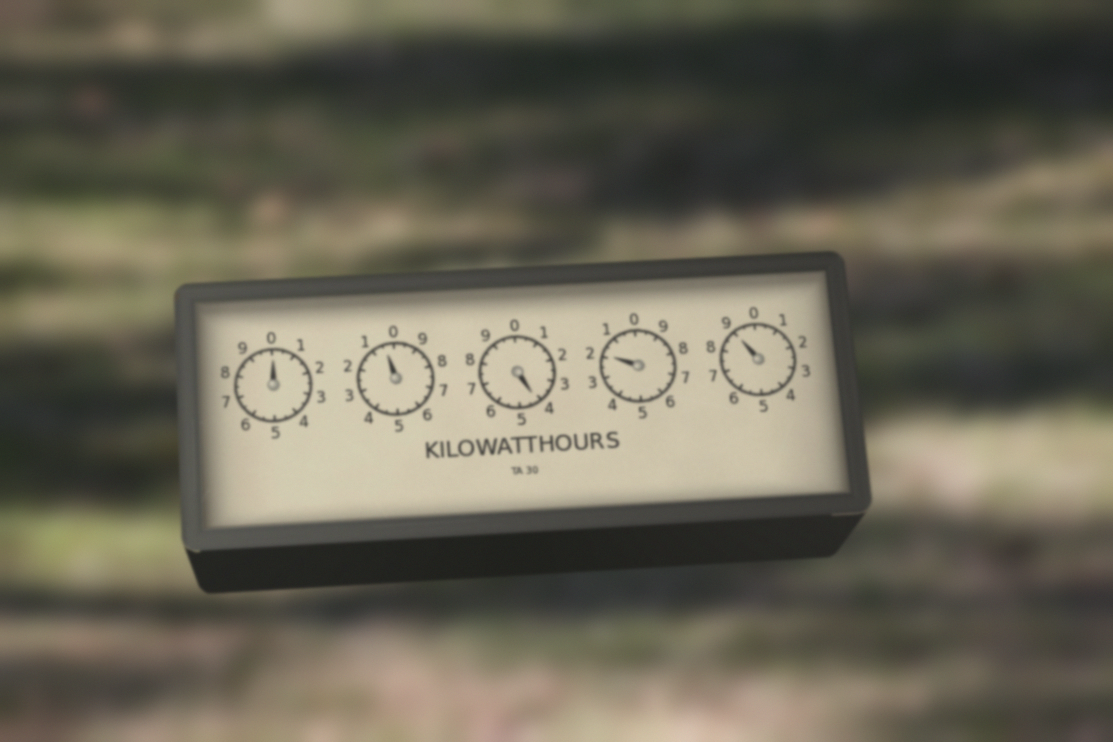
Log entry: **419** kWh
